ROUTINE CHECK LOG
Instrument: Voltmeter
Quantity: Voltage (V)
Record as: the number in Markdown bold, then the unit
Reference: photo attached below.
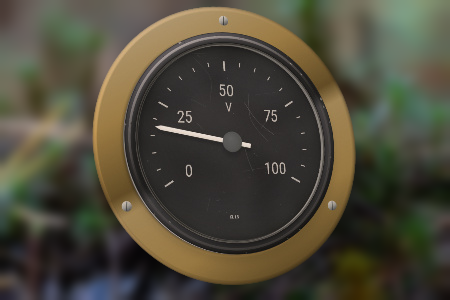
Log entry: **17.5** V
